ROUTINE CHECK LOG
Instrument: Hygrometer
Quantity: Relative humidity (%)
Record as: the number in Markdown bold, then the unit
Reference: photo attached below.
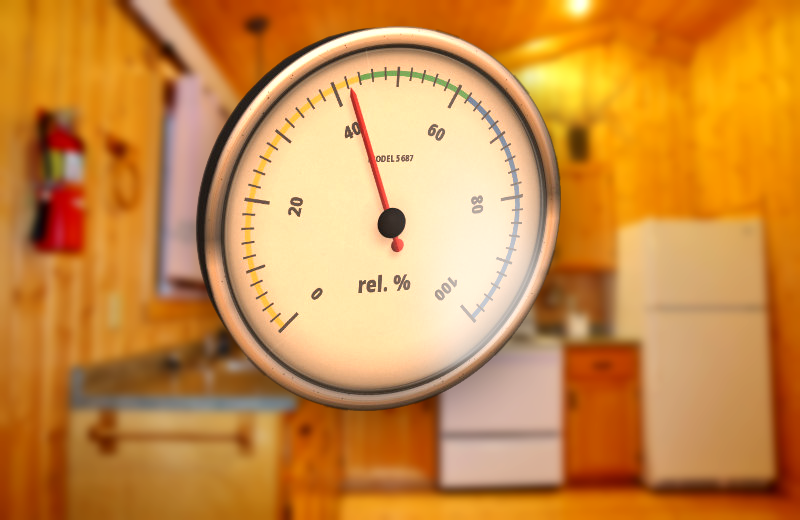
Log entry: **42** %
